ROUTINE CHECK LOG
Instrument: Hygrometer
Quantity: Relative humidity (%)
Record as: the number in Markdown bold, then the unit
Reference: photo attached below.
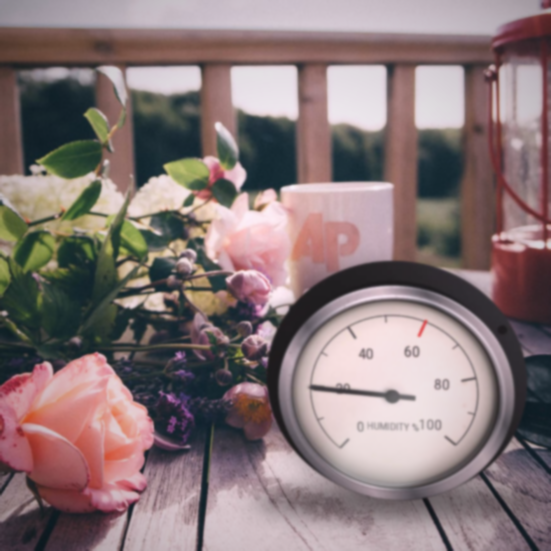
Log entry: **20** %
